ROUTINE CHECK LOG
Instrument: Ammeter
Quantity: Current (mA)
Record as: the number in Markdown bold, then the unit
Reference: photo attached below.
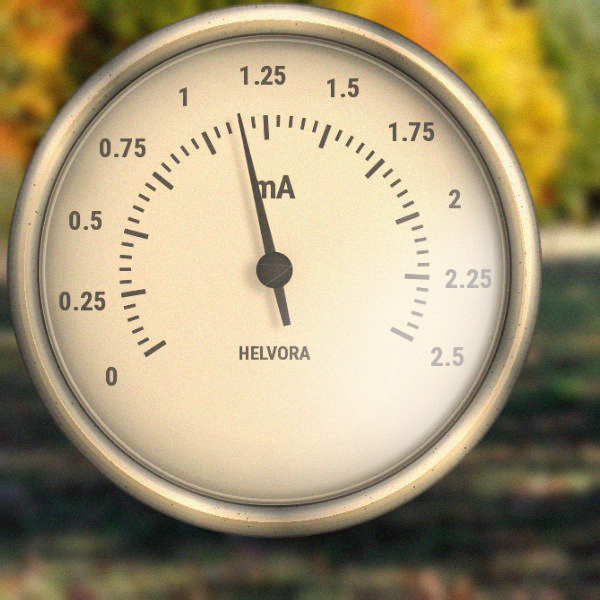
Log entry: **1.15** mA
